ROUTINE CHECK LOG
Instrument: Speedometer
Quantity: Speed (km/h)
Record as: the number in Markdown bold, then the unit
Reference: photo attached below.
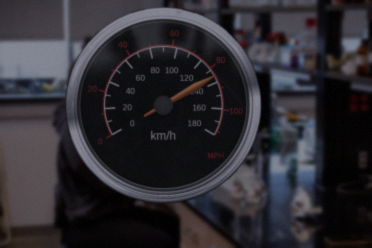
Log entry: **135** km/h
